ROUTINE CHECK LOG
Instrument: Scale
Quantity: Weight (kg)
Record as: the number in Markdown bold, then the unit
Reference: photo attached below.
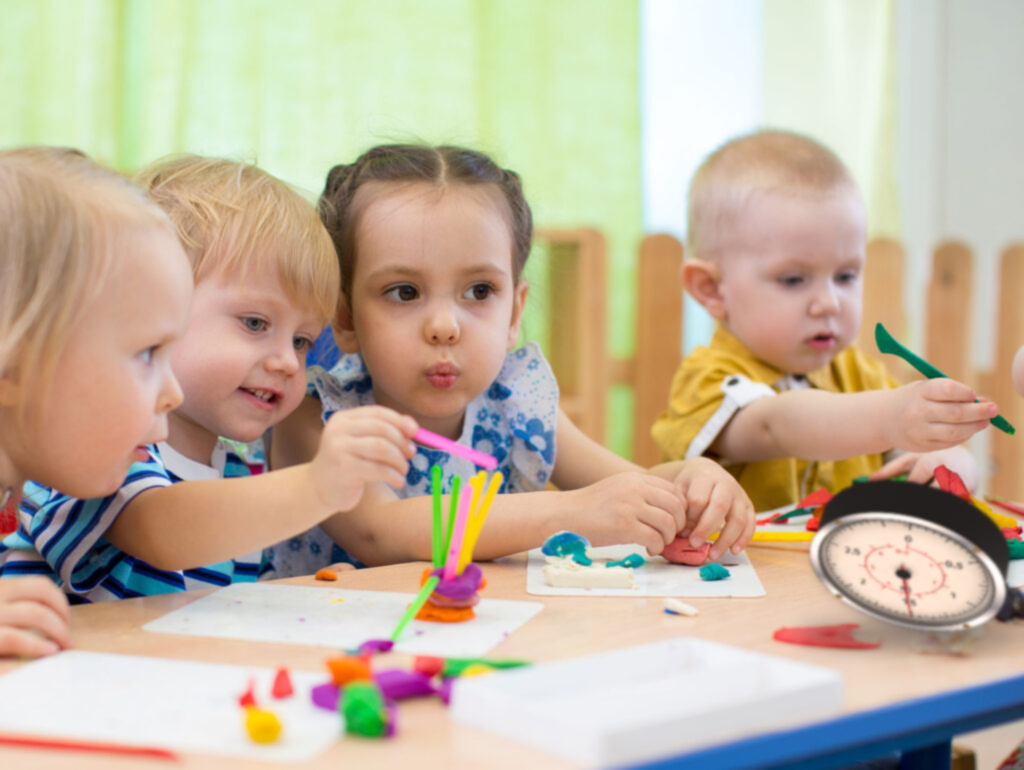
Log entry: **1.5** kg
